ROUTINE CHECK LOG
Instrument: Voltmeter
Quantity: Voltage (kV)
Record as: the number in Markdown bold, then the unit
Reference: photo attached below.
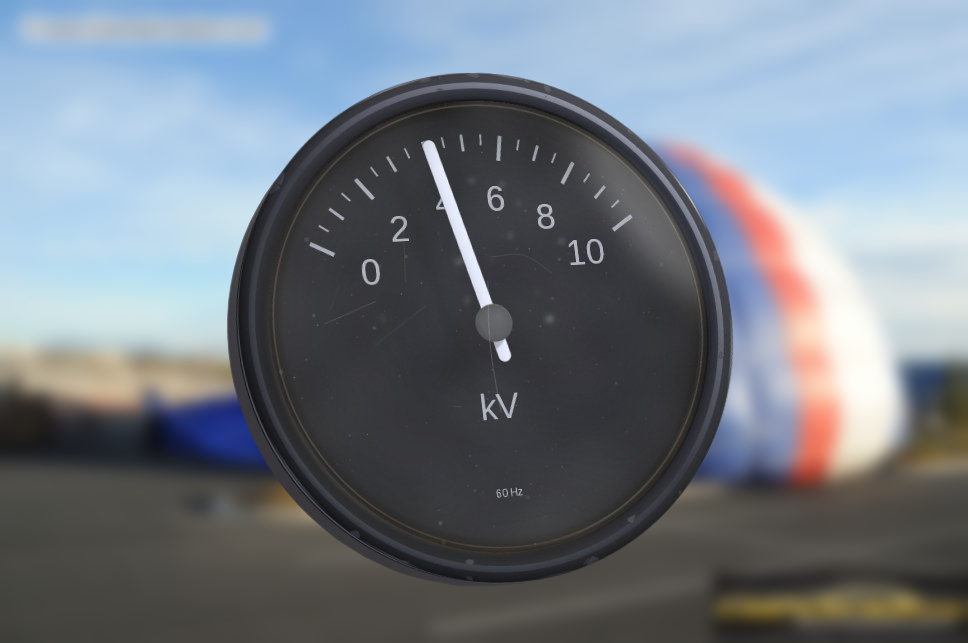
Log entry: **4** kV
